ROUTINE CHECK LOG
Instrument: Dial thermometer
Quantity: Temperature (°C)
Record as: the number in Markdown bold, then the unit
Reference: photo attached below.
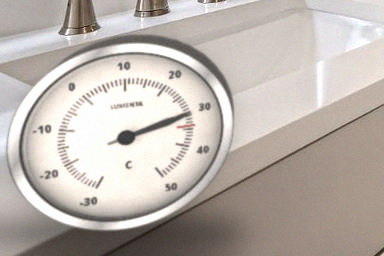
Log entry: **30** °C
